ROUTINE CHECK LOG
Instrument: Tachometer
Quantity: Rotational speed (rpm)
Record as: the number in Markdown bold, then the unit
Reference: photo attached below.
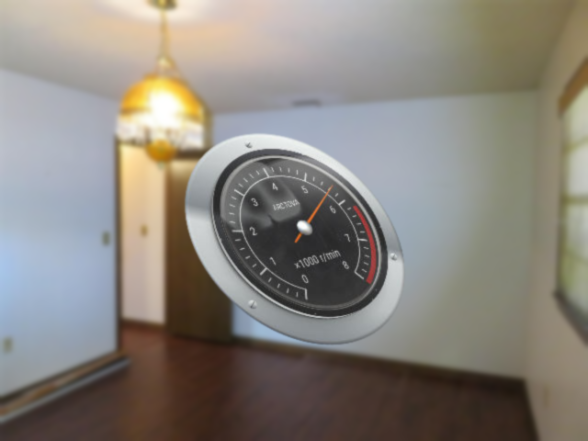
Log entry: **5600** rpm
